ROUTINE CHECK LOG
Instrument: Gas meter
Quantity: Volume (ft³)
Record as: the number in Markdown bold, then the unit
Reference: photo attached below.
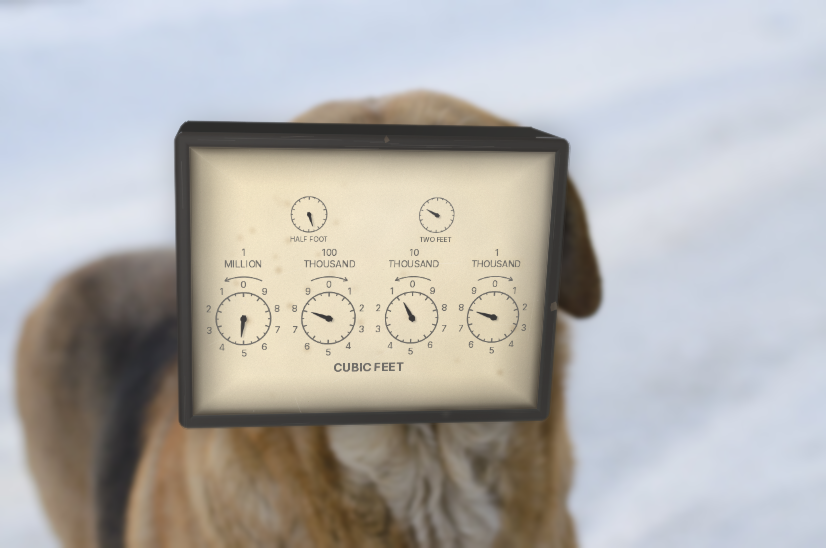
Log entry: **480800** ft³
